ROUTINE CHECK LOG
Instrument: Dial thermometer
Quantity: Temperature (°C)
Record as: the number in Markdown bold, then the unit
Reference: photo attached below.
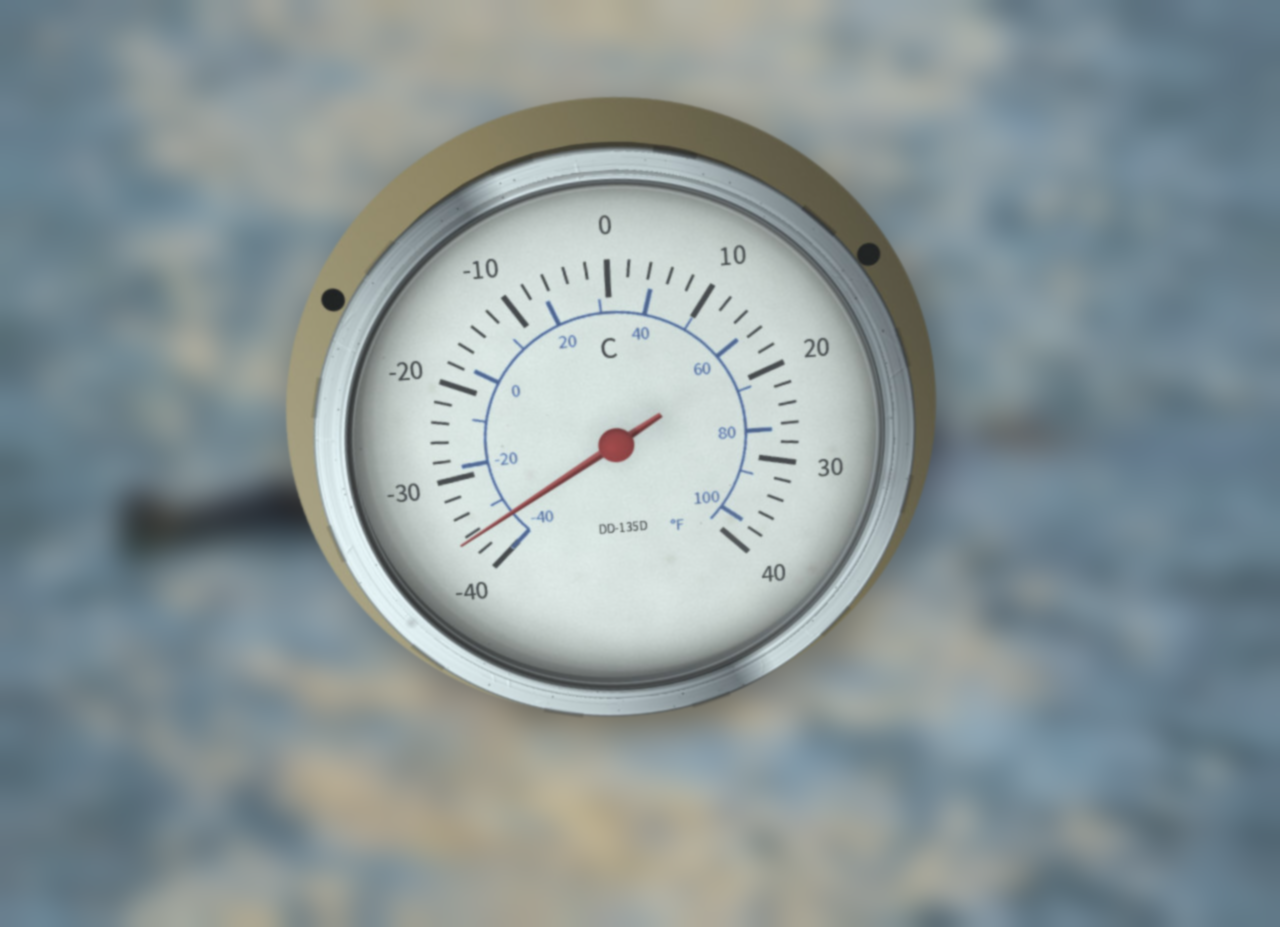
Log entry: **-36** °C
